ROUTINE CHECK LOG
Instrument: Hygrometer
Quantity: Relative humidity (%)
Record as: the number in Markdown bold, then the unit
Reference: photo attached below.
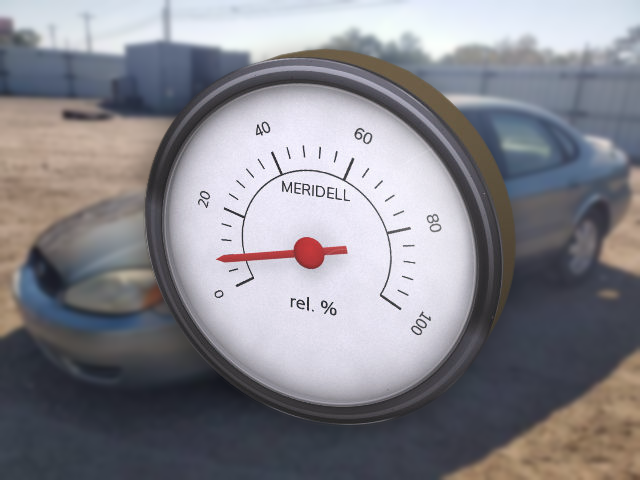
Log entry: **8** %
